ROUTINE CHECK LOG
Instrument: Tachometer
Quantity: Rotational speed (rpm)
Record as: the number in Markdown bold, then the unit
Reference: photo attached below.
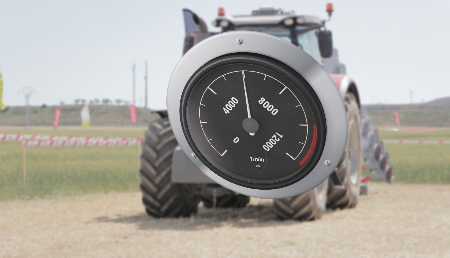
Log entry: **6000** rpm
